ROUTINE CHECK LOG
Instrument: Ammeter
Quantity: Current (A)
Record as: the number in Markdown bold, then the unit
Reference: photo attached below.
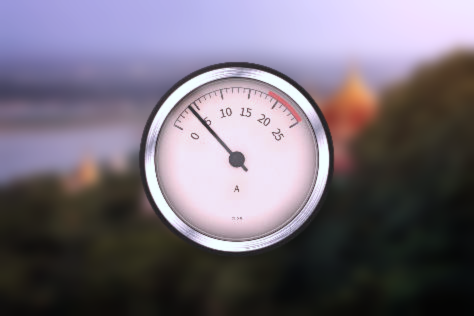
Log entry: **4** A
